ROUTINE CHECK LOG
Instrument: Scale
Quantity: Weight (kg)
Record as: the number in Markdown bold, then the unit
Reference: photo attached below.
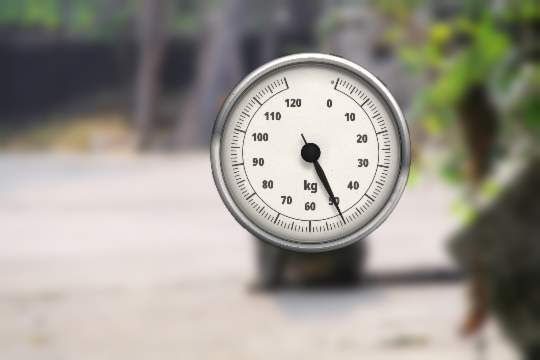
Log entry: **50** kg
